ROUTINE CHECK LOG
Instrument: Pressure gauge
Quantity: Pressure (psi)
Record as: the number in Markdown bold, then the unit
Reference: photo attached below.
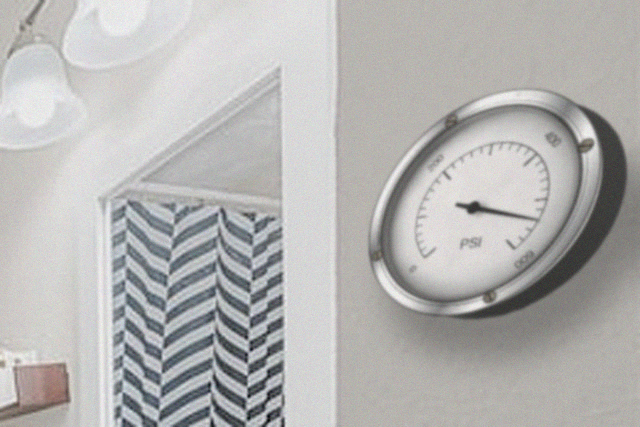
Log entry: **540** psi
